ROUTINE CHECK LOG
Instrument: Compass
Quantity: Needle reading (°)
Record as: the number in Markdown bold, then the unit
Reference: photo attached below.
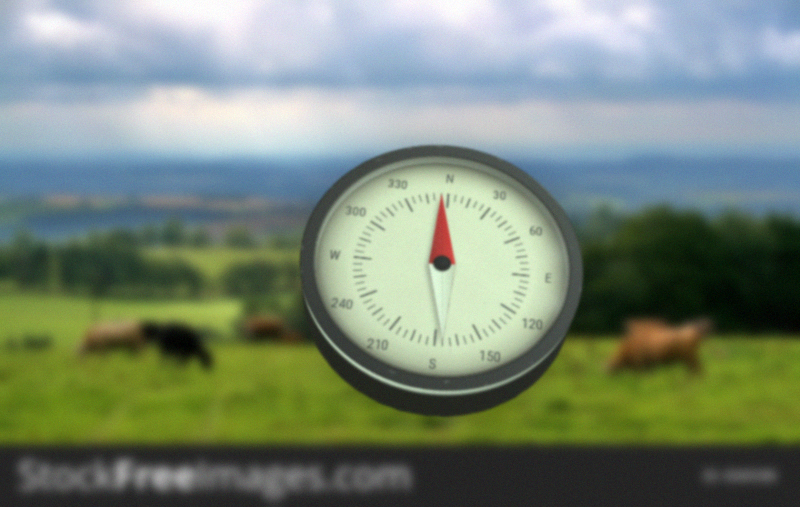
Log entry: **355** °
